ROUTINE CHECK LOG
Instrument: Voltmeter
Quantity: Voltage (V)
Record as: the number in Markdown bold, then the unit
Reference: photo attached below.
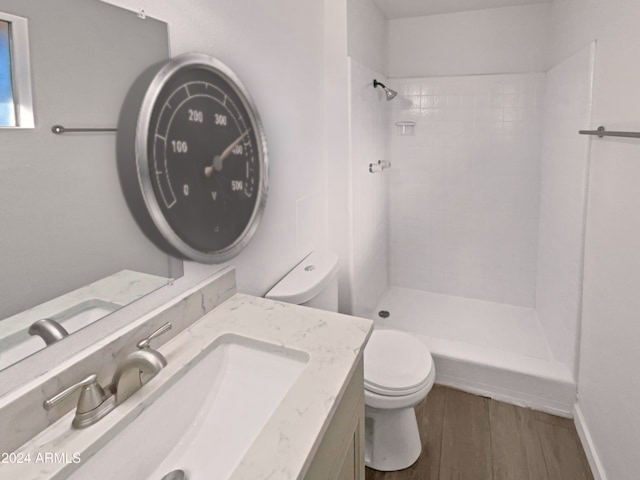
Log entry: **375** V
